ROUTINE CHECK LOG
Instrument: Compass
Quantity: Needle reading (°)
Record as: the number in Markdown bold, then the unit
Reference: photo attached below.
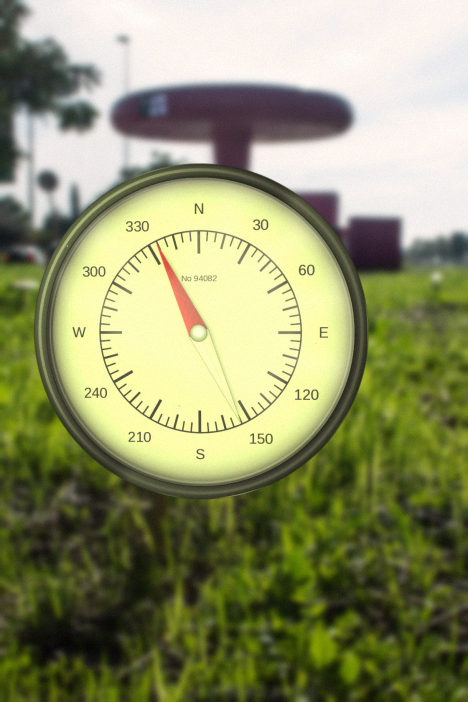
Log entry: **335** °
